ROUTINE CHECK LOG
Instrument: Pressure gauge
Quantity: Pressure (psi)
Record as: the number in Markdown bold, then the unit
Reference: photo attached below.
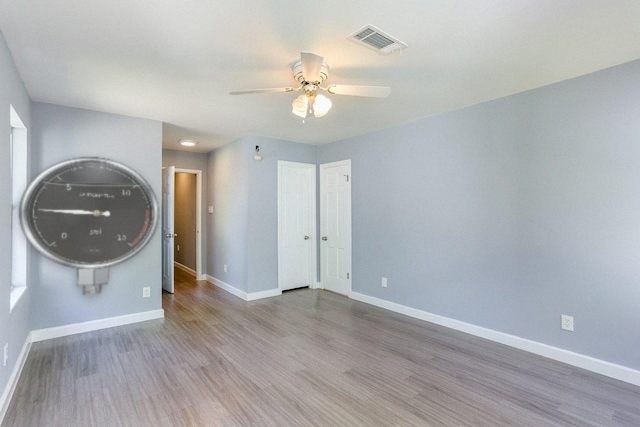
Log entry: **2.5** psi
